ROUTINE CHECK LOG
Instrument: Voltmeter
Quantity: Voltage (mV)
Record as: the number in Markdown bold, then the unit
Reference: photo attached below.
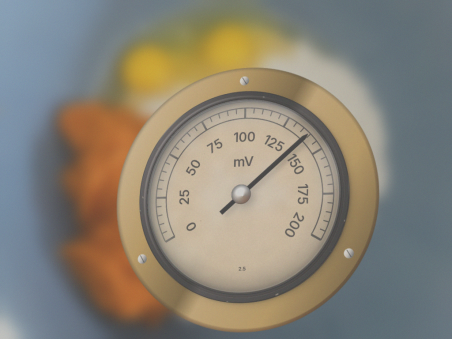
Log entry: **140** mV
